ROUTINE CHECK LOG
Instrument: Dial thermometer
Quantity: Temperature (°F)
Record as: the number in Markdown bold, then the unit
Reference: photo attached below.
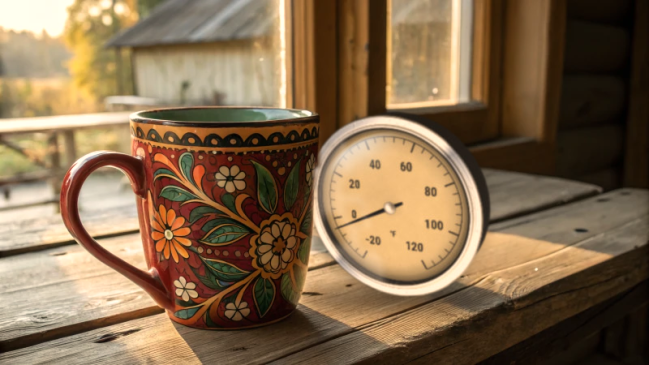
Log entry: **-4** °F
